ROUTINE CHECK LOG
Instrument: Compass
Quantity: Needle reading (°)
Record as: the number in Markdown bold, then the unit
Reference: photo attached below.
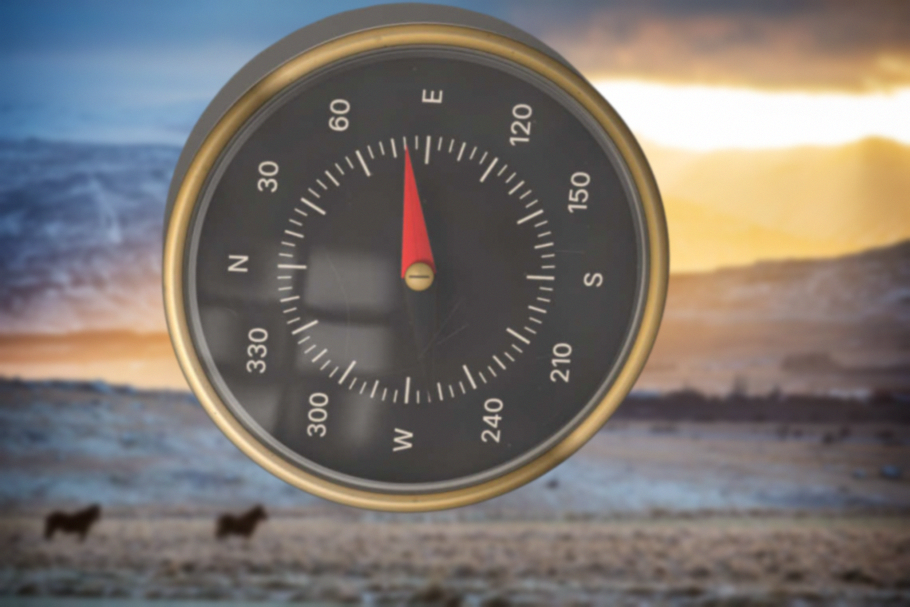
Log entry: **80** °
